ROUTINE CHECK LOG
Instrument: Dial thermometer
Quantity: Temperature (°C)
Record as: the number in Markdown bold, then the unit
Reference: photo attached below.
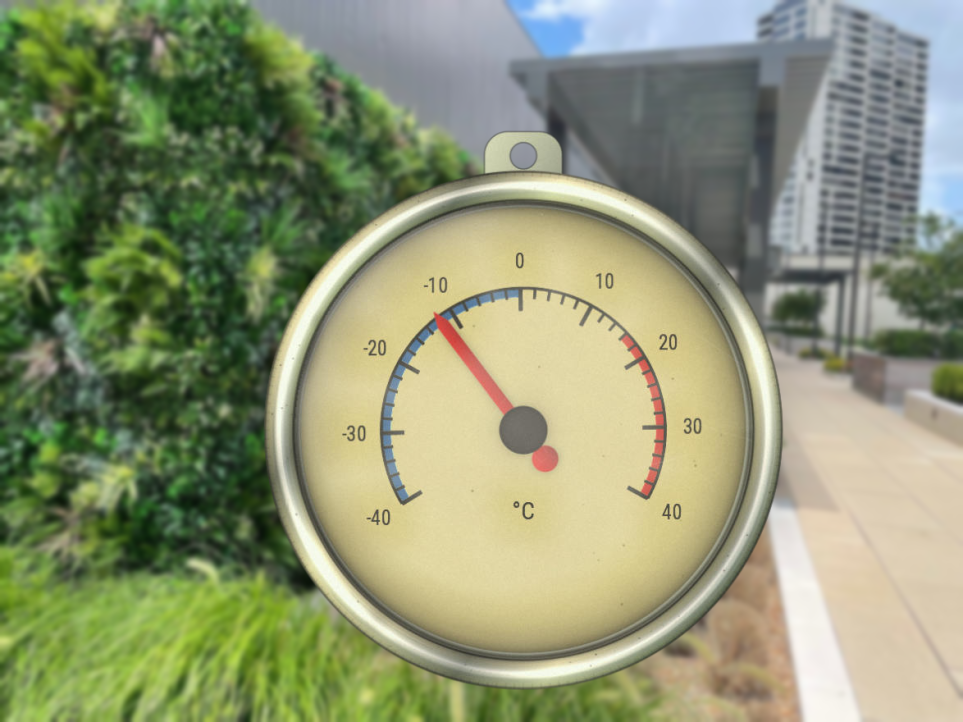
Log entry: **-12** °C
